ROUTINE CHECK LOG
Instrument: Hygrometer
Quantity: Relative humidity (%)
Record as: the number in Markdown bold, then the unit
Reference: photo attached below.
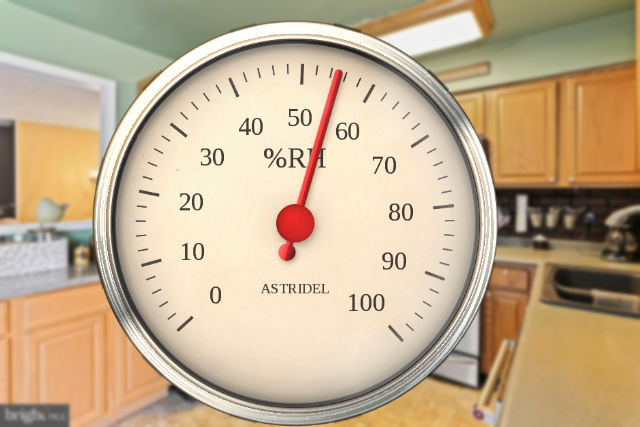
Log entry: **55** %
